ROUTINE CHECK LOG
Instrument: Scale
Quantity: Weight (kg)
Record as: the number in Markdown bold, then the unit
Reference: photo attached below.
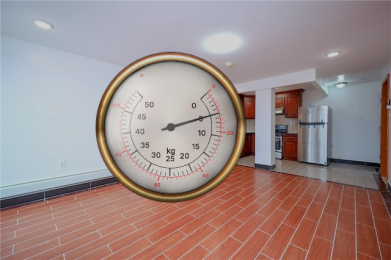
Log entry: **5** kg
